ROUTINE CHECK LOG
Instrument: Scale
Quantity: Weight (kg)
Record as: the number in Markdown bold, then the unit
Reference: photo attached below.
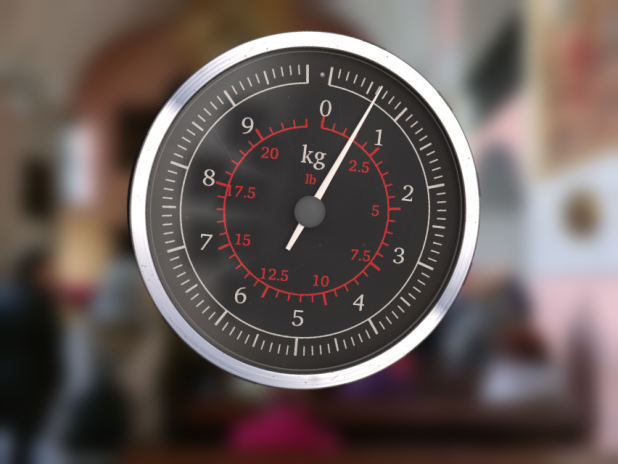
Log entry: **0.6** kg
